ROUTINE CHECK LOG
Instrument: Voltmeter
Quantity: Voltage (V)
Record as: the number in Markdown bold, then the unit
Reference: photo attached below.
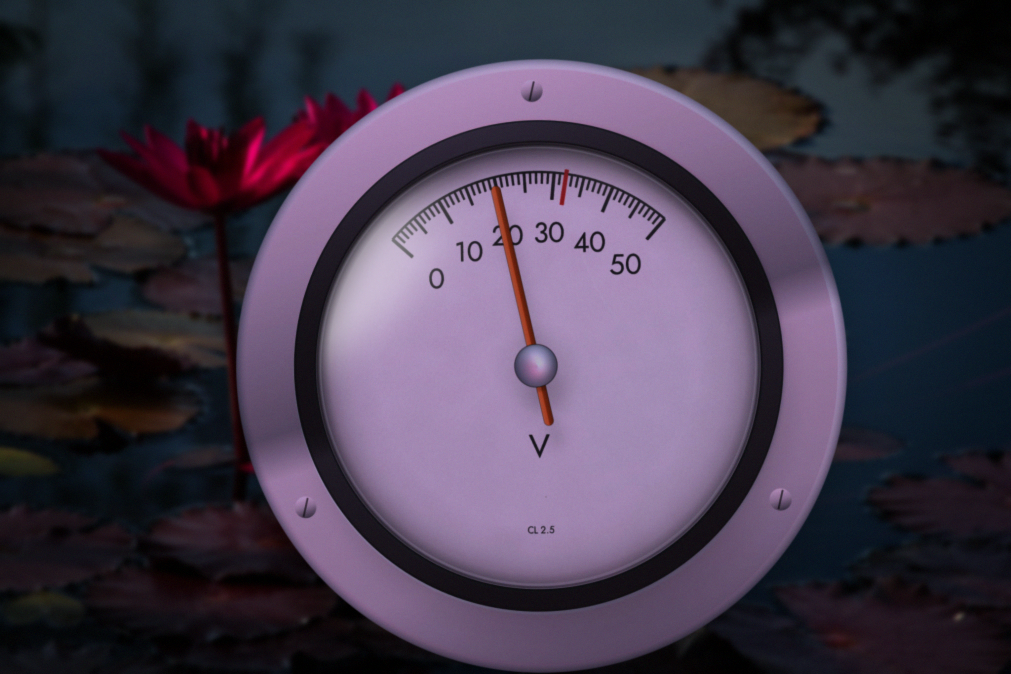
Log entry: **20** V
